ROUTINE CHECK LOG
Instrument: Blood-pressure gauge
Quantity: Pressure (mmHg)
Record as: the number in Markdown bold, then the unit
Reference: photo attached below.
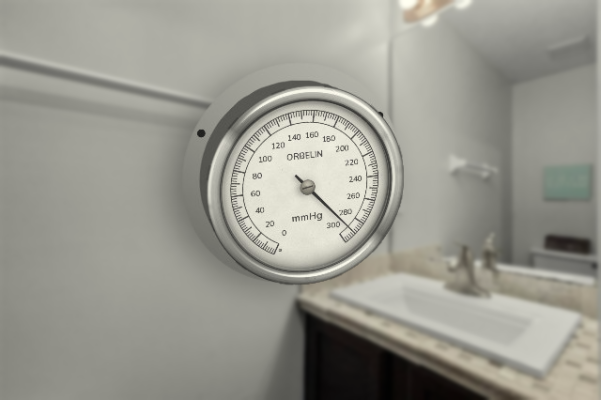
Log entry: **290** mmHg
